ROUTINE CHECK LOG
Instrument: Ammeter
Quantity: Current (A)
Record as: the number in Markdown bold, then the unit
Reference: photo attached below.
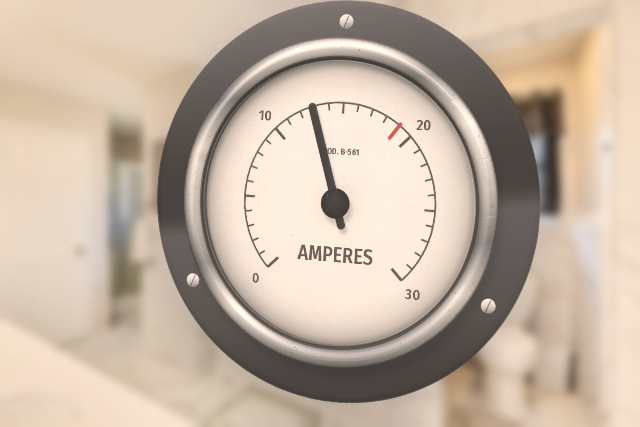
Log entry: **13** A
